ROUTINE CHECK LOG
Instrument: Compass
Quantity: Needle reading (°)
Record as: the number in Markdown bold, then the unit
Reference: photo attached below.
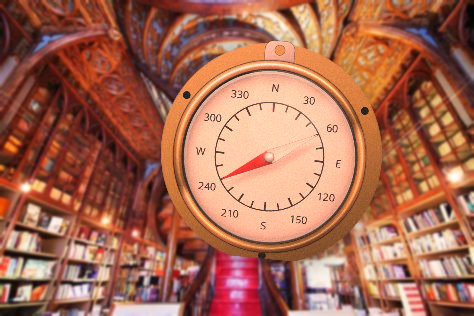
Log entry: **240** °
